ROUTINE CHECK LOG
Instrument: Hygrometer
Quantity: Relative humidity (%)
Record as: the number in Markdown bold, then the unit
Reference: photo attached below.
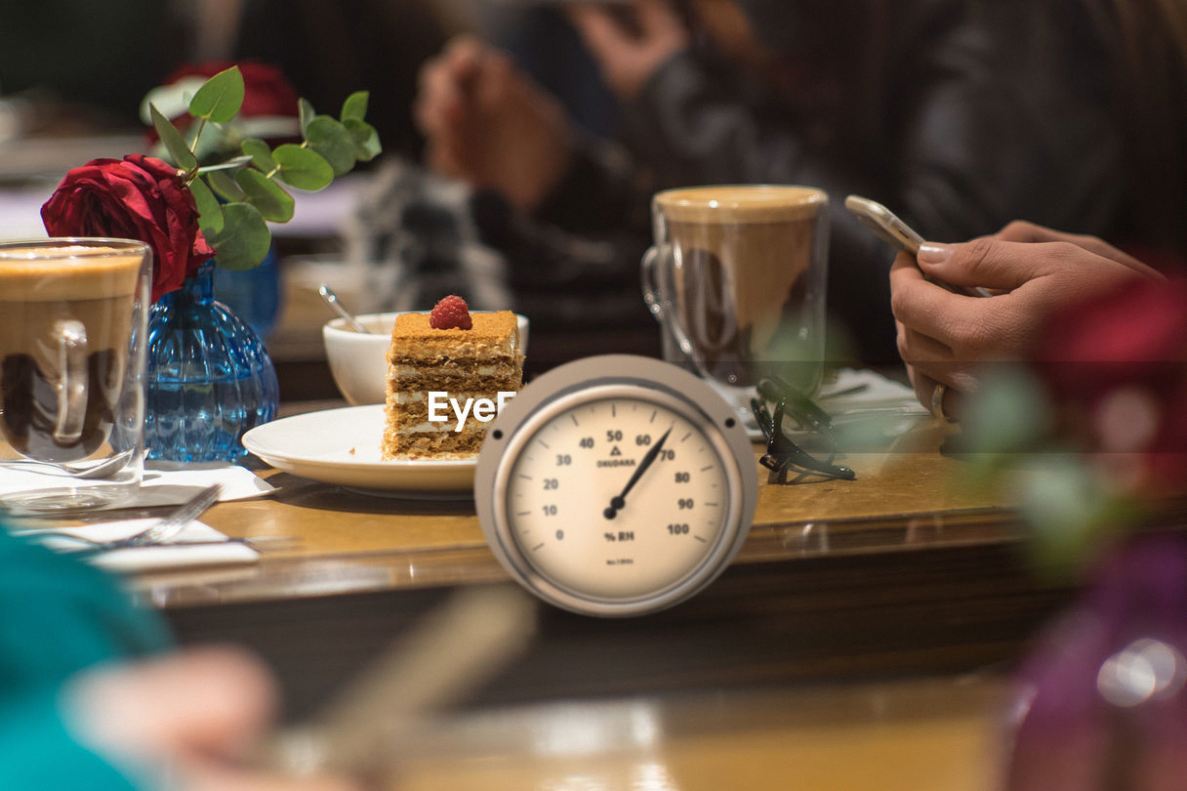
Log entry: **65** %
